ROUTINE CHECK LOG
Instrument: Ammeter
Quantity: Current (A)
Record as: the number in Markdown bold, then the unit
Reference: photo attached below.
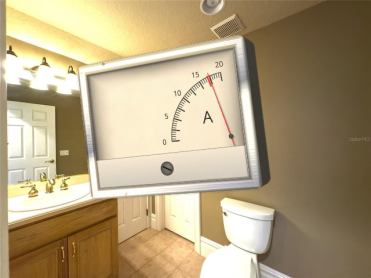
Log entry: **17.5** A
